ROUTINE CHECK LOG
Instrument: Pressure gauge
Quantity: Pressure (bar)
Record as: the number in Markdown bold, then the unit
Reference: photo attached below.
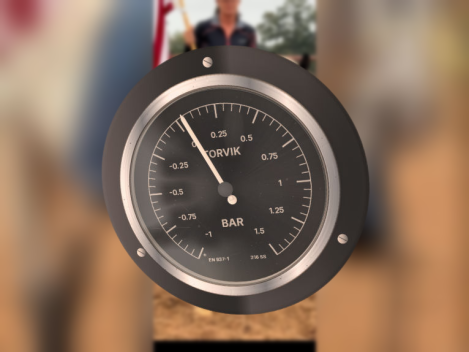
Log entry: **0.05** bar
